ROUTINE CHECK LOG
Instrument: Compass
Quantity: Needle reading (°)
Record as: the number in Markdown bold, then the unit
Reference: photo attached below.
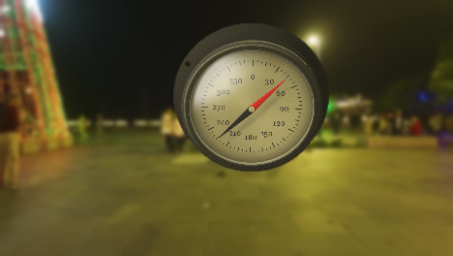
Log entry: **45** °
